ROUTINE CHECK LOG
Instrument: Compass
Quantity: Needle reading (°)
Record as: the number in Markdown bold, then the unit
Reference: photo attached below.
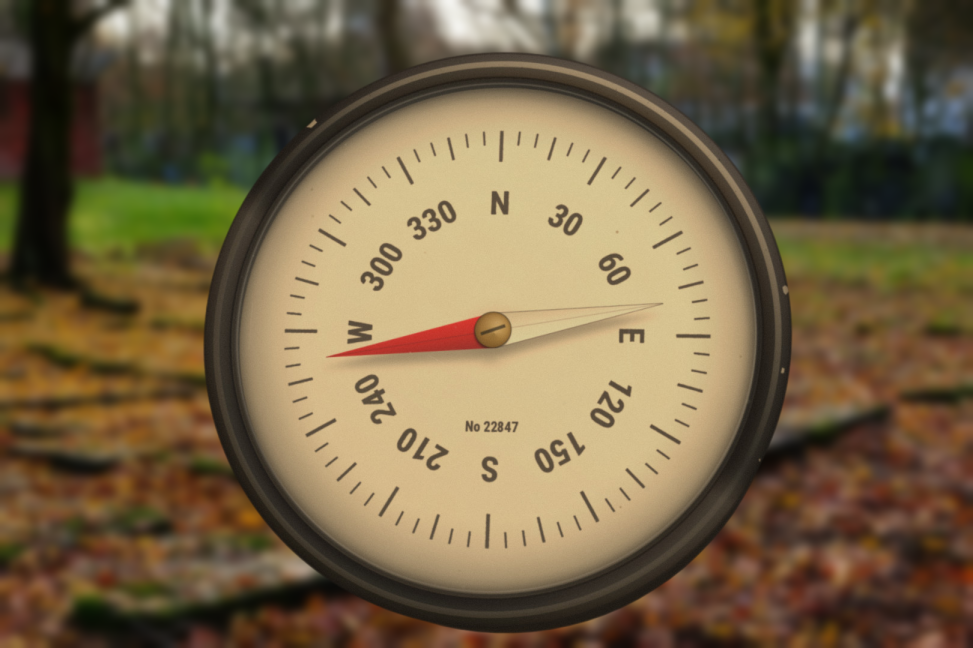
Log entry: **260** °
